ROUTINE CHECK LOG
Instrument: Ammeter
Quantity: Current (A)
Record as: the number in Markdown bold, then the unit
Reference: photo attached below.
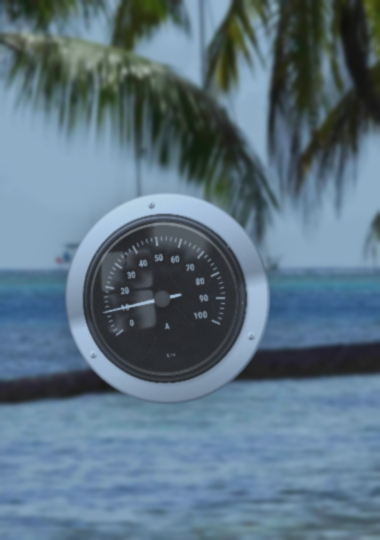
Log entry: **10** A
